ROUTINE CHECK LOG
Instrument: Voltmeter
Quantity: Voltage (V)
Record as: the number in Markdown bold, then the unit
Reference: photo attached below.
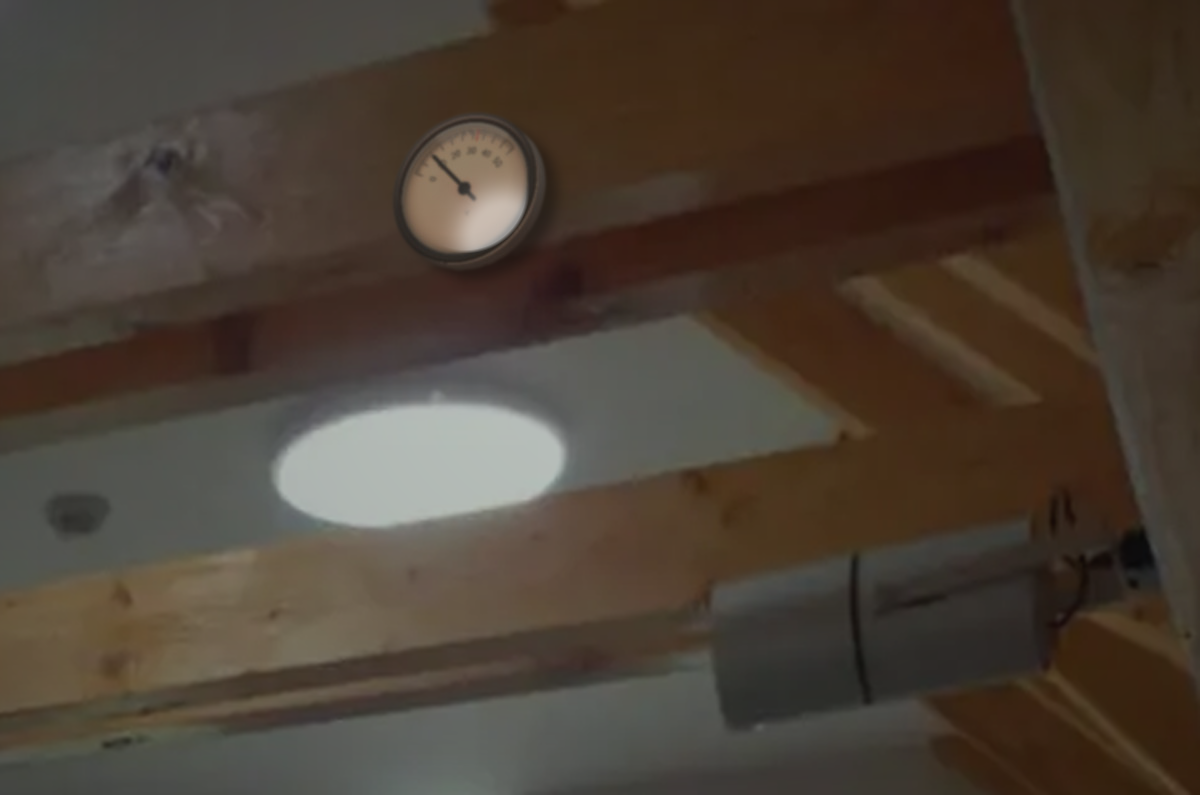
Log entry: **10** V
